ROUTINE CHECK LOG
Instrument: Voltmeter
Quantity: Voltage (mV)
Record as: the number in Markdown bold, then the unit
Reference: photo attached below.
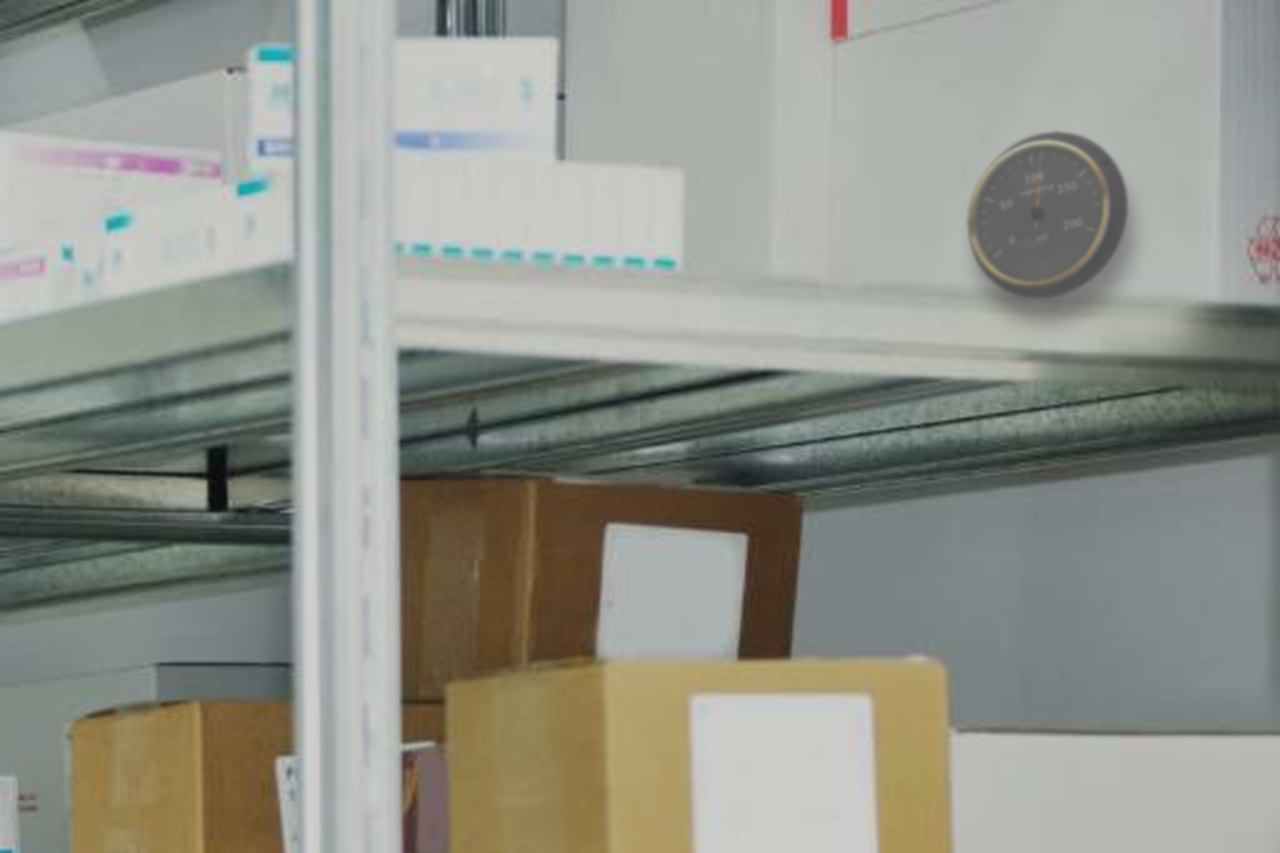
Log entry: **110** mV
